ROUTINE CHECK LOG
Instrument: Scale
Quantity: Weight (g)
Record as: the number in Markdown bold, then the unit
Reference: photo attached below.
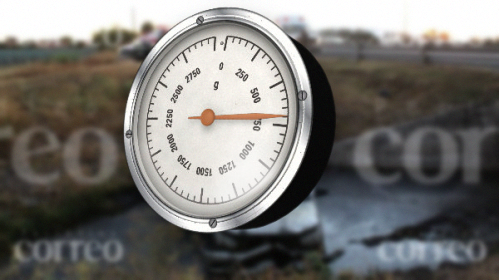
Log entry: **700** g
